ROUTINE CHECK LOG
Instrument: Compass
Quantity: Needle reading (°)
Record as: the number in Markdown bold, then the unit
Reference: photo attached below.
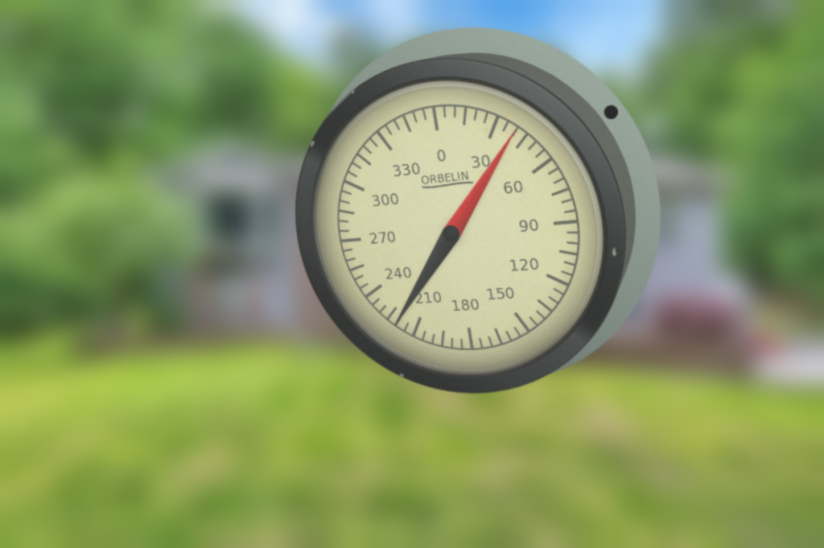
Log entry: **40** °
